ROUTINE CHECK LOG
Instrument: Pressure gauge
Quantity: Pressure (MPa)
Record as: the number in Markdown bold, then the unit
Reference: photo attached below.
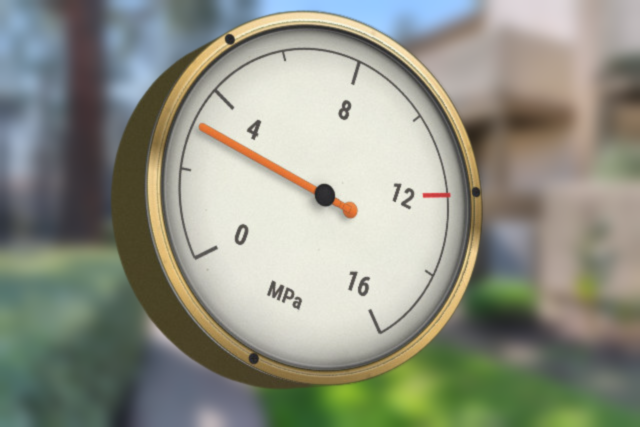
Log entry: **3** MPa
